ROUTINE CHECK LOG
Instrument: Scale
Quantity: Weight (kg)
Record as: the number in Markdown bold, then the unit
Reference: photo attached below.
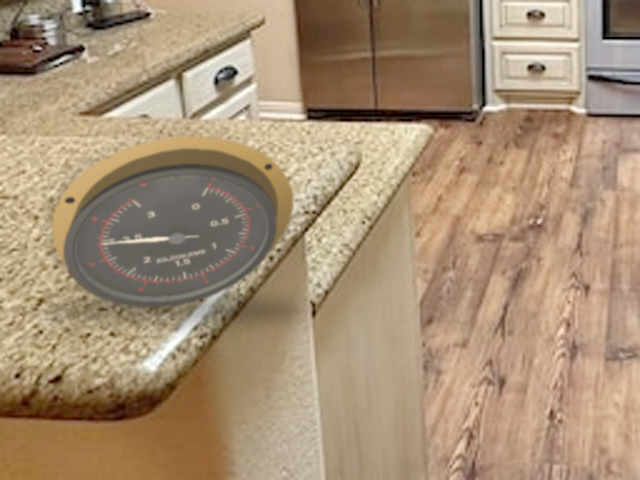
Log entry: **2.5** kg
